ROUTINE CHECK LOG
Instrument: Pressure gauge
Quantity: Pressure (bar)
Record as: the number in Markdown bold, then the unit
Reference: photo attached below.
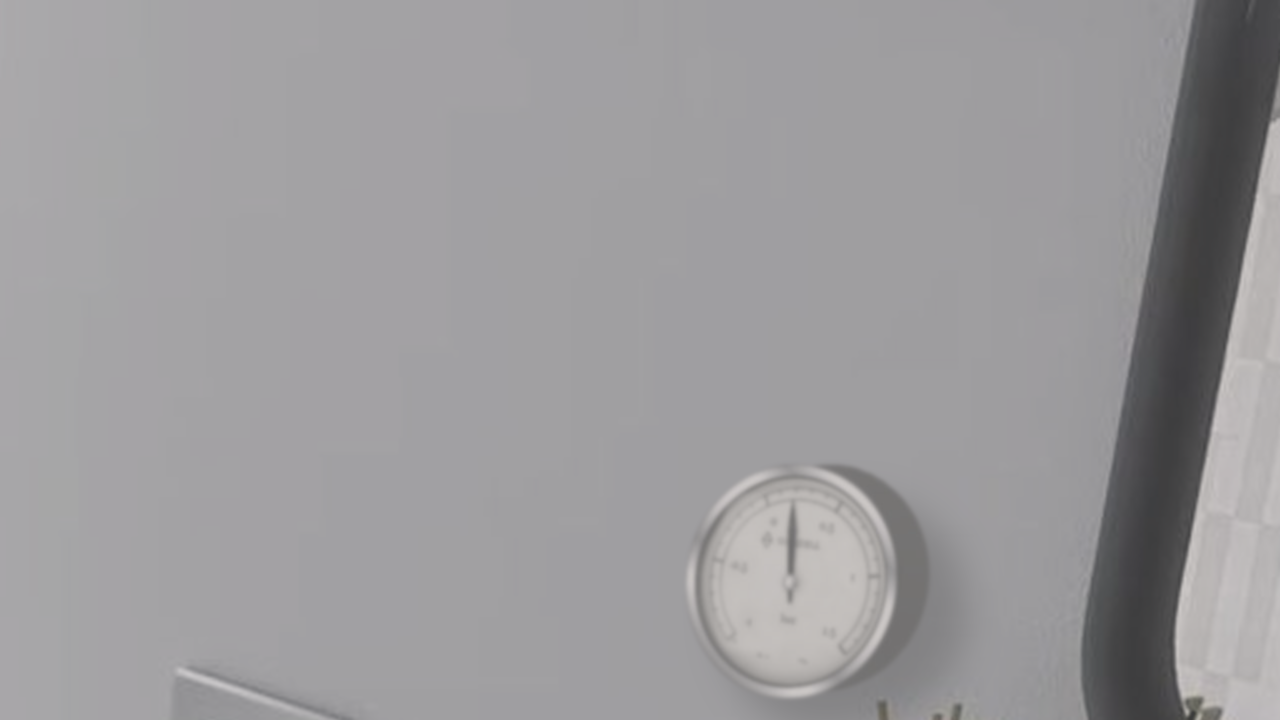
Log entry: **0.2** bar
